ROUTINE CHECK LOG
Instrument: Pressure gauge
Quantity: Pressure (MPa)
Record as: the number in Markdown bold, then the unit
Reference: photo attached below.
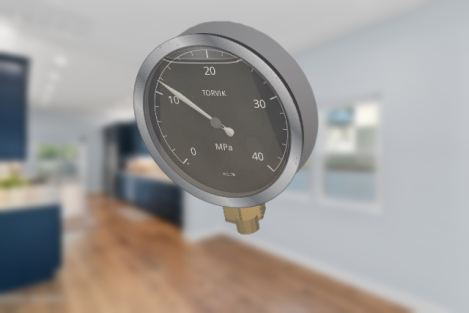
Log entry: **12** MPa
